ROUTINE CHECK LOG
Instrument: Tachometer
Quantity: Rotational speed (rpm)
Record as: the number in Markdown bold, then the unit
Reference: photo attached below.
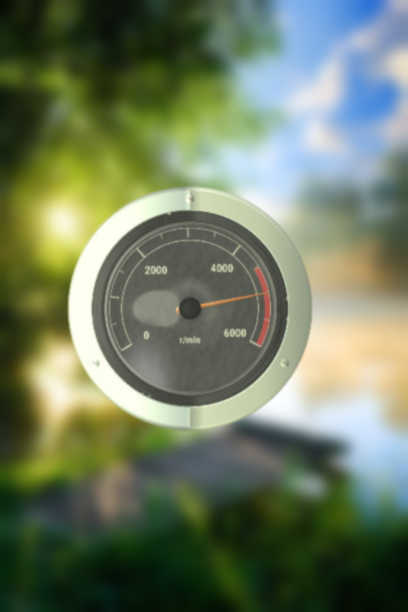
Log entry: **5000** rpm
